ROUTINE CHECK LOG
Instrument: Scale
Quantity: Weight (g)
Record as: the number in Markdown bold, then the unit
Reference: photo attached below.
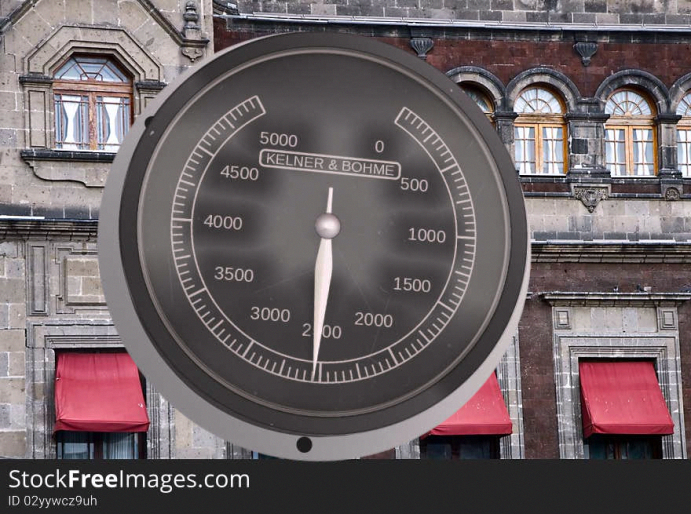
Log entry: **2550** g
